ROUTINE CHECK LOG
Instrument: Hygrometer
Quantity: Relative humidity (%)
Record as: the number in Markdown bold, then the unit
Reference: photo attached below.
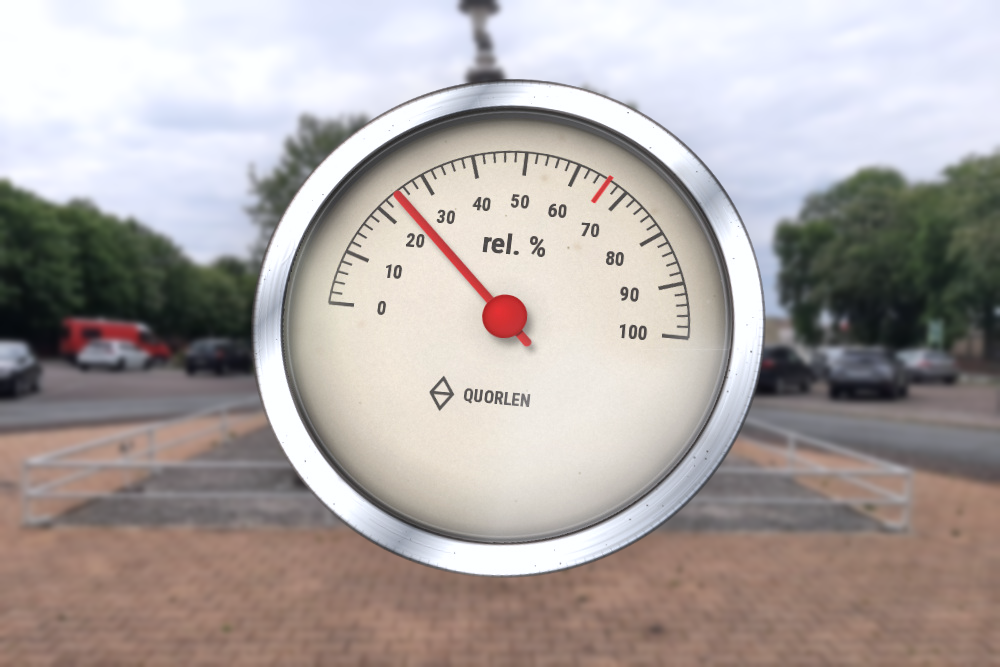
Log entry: **24** %
